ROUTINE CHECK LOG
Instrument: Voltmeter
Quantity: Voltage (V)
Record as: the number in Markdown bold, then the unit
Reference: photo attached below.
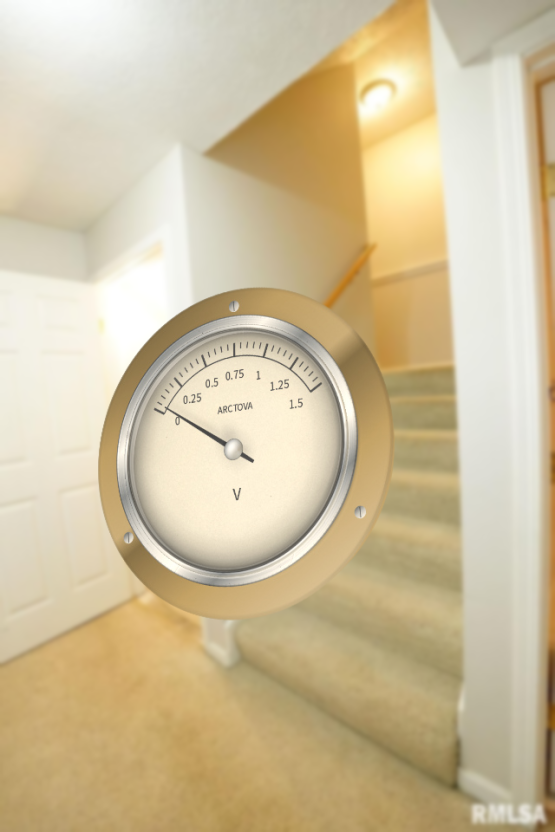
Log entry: **0.05** V
